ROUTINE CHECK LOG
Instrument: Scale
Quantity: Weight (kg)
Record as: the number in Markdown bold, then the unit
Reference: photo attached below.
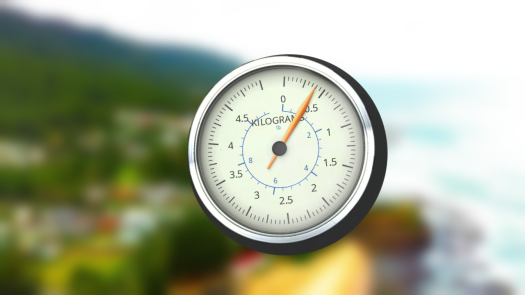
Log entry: **0.4** kg
